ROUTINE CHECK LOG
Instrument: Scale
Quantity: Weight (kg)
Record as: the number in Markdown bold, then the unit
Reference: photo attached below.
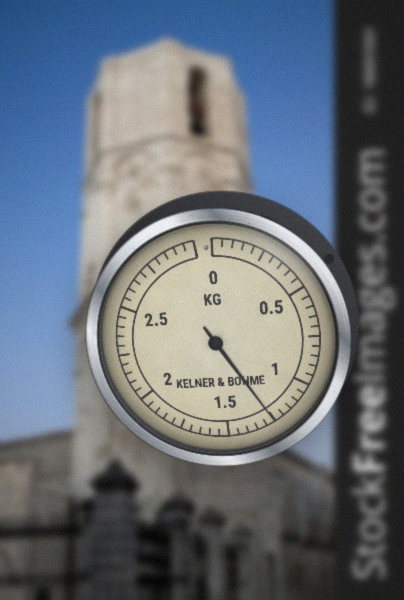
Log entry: **1.25** kg
